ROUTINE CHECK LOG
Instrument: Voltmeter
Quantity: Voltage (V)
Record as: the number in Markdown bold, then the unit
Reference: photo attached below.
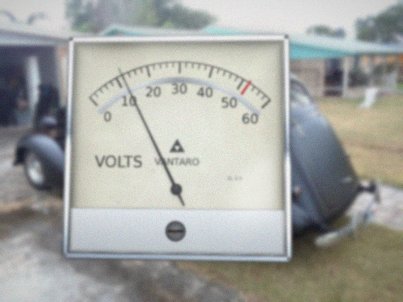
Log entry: **12** V
